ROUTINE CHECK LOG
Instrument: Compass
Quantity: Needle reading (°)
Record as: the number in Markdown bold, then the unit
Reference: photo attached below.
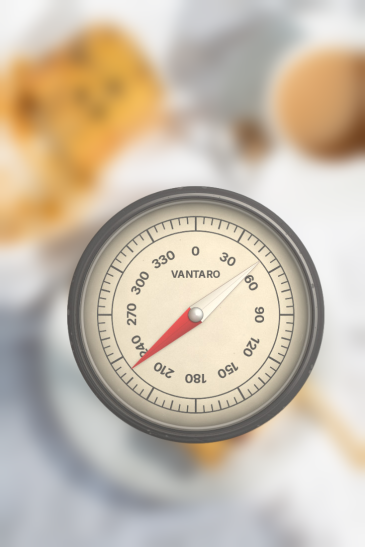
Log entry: **230** °
